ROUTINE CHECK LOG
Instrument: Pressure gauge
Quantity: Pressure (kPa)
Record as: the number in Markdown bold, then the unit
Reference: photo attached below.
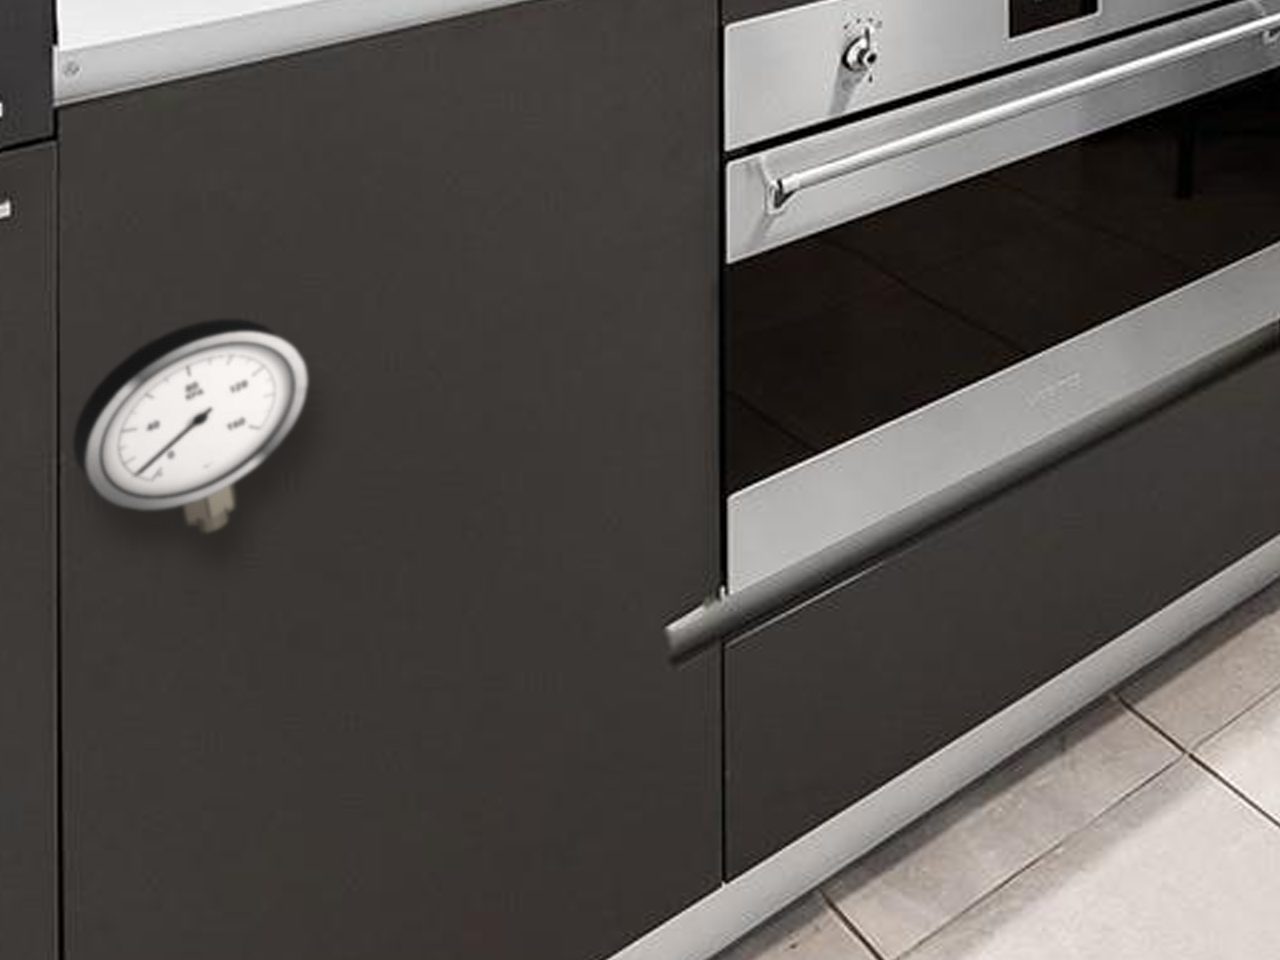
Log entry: **10** kPa
